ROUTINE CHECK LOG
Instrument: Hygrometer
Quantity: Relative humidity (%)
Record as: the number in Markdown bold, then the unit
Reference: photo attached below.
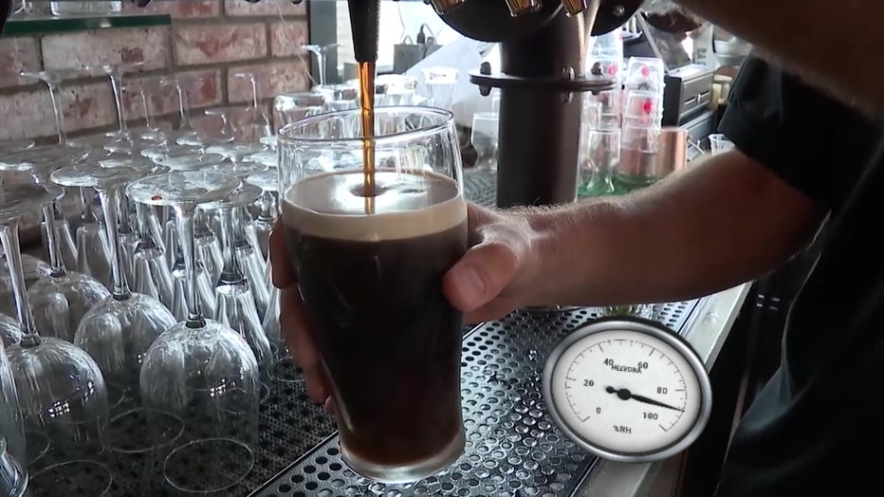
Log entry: **88** %
